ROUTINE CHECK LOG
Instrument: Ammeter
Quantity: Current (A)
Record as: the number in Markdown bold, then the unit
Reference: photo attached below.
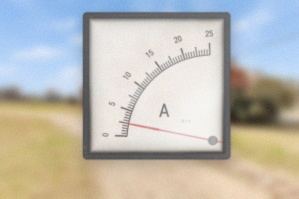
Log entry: **2.5** A
